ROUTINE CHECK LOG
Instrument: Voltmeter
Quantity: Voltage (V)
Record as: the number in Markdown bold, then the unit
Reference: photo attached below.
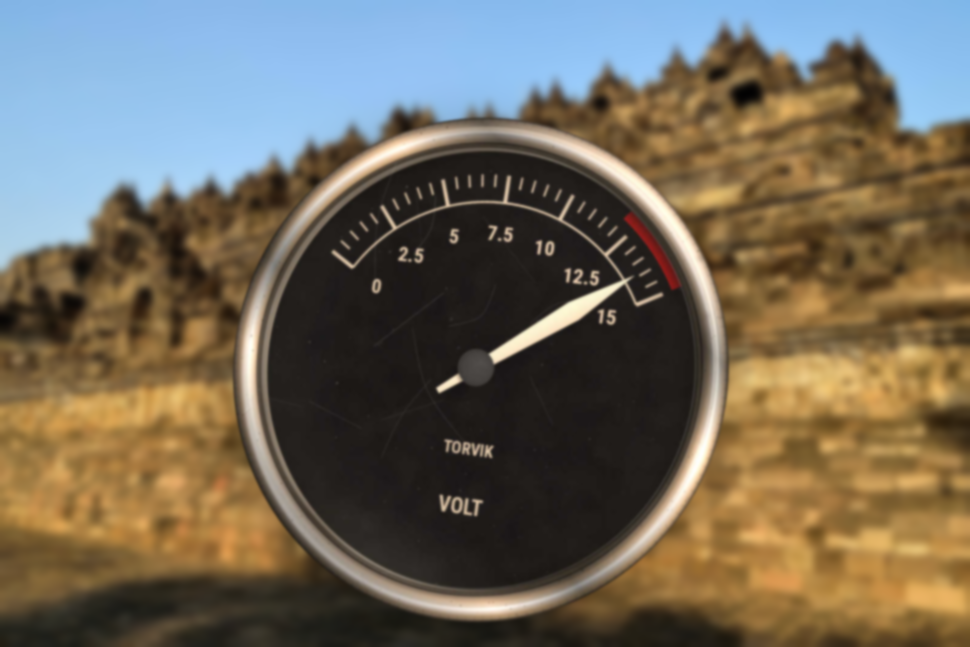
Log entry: **14** V
